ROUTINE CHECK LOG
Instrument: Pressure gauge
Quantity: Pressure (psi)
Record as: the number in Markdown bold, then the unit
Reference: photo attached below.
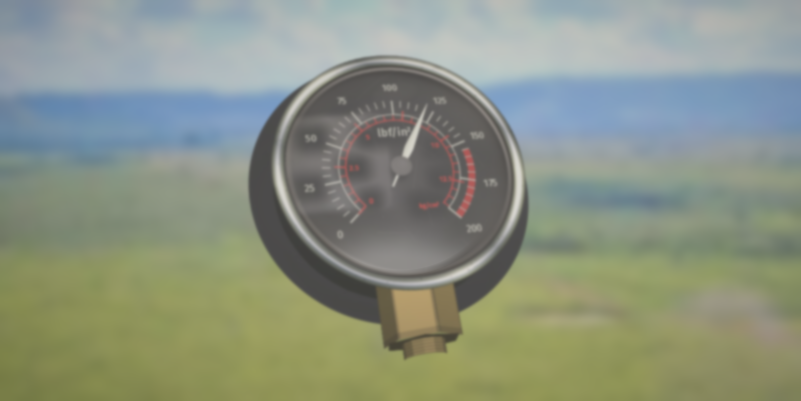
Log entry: **120** psi
